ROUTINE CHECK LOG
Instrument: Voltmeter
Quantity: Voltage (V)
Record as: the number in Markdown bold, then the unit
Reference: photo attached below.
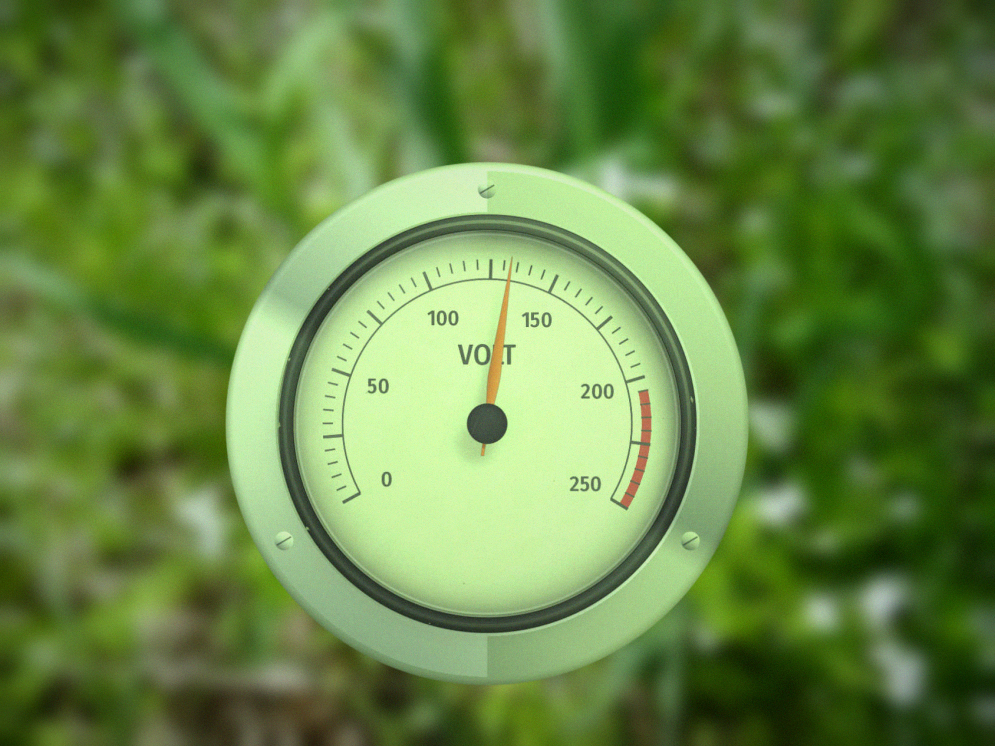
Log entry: **132.5** V
